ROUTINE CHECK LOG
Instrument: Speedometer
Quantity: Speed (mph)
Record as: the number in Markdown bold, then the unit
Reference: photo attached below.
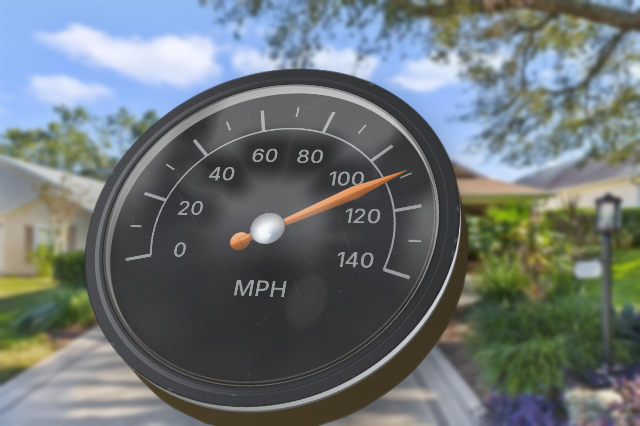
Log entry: **110** mph
